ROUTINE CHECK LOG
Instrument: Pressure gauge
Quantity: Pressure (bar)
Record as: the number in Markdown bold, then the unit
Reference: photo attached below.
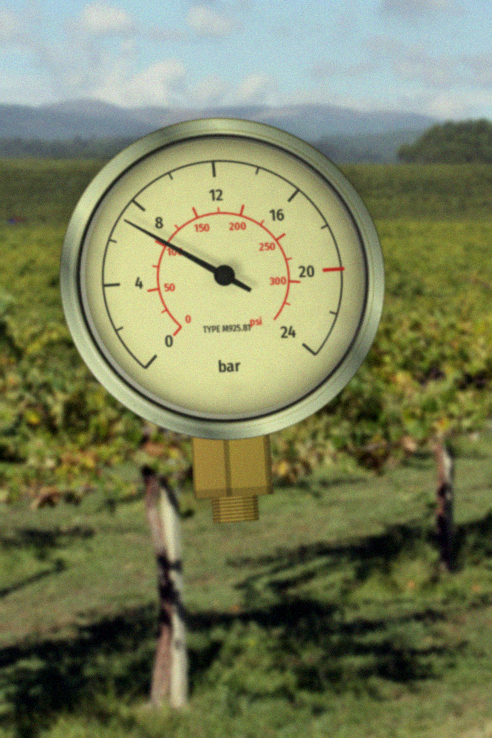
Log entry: **7** bar
